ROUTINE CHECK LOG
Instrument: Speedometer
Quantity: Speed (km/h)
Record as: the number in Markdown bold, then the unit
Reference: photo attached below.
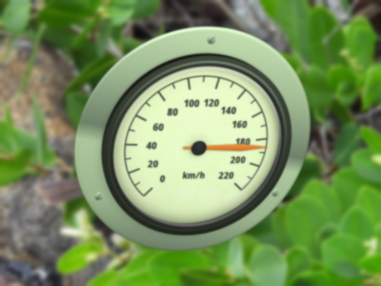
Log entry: **185** km/h
